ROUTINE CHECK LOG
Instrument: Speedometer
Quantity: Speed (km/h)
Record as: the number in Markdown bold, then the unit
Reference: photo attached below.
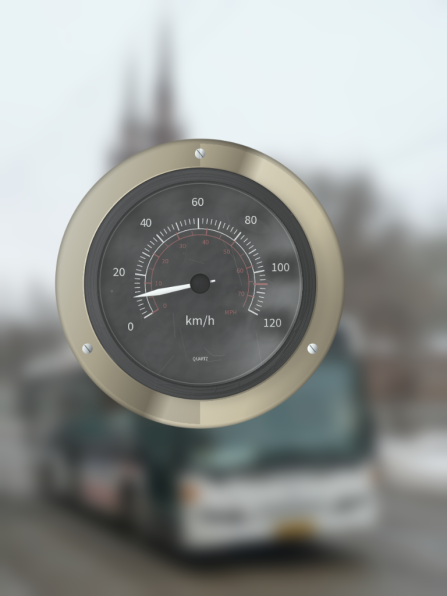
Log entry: **10** km/h
